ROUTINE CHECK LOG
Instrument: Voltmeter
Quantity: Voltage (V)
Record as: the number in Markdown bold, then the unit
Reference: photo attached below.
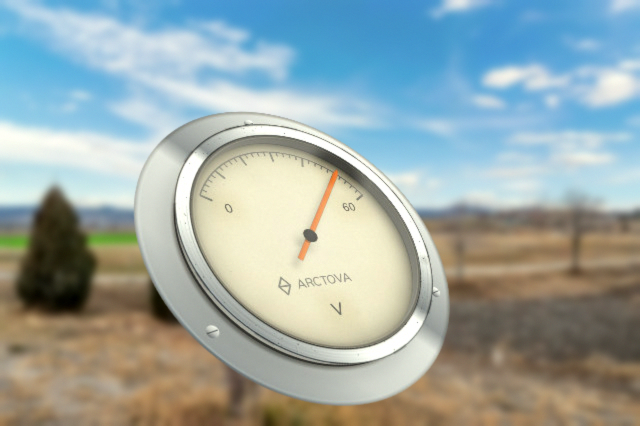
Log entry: **50** V
